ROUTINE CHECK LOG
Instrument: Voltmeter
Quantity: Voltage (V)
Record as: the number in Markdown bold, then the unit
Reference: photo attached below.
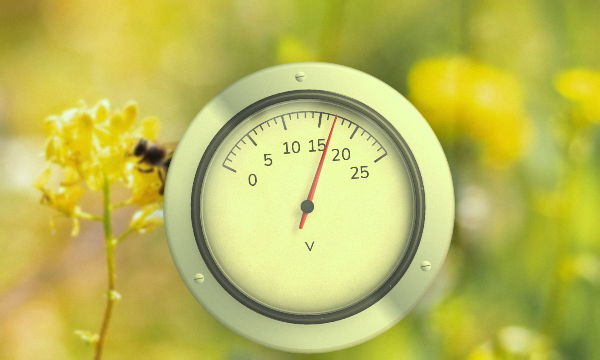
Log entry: **17** V
